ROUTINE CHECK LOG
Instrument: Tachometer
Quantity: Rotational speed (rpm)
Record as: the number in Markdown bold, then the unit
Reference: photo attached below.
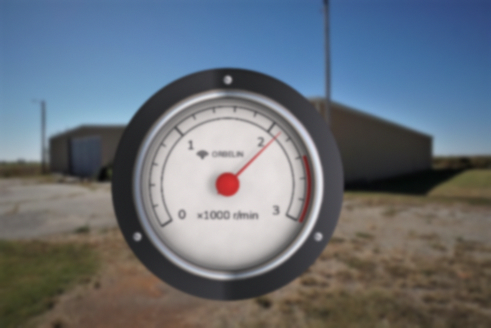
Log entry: **2100** rpm
